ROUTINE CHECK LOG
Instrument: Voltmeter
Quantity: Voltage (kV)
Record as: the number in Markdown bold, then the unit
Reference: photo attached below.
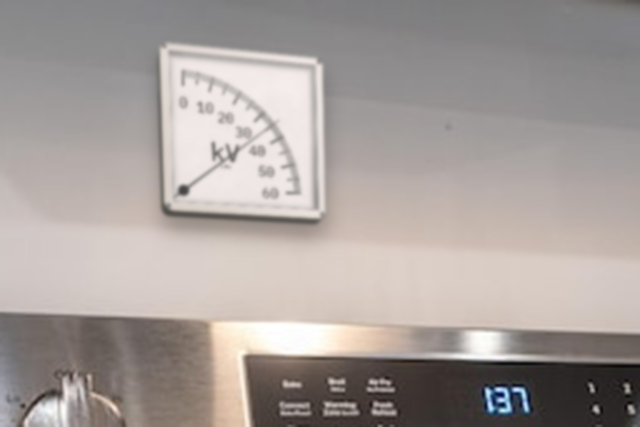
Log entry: **35** kV
